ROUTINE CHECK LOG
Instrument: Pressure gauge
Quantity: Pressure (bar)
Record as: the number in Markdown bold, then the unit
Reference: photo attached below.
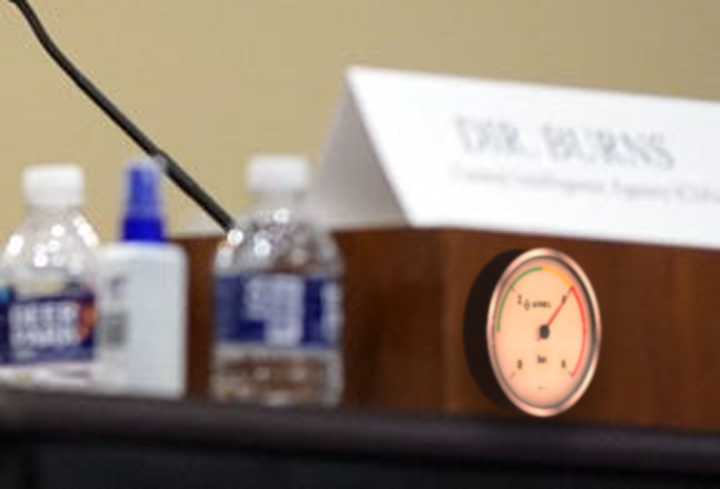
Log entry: **4** bar
